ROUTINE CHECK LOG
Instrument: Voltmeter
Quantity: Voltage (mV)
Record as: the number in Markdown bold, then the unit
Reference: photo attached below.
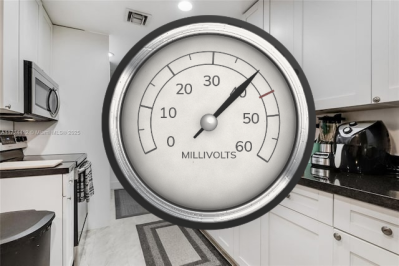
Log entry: **40** mV
